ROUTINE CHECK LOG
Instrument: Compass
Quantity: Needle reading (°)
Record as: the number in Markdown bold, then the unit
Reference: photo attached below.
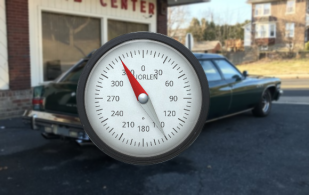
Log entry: **330** °
